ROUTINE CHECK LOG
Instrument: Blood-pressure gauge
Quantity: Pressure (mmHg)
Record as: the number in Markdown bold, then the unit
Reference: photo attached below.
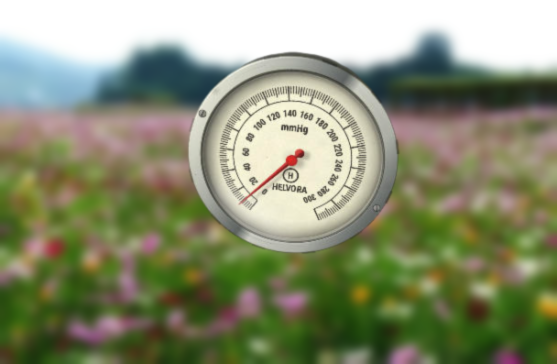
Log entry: **10** mmHg
